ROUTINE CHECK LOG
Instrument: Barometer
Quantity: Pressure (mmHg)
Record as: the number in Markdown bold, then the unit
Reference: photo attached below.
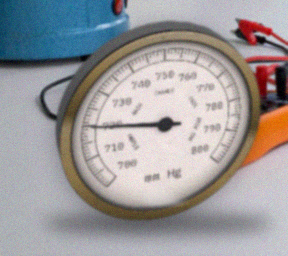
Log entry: **720** mmHg
